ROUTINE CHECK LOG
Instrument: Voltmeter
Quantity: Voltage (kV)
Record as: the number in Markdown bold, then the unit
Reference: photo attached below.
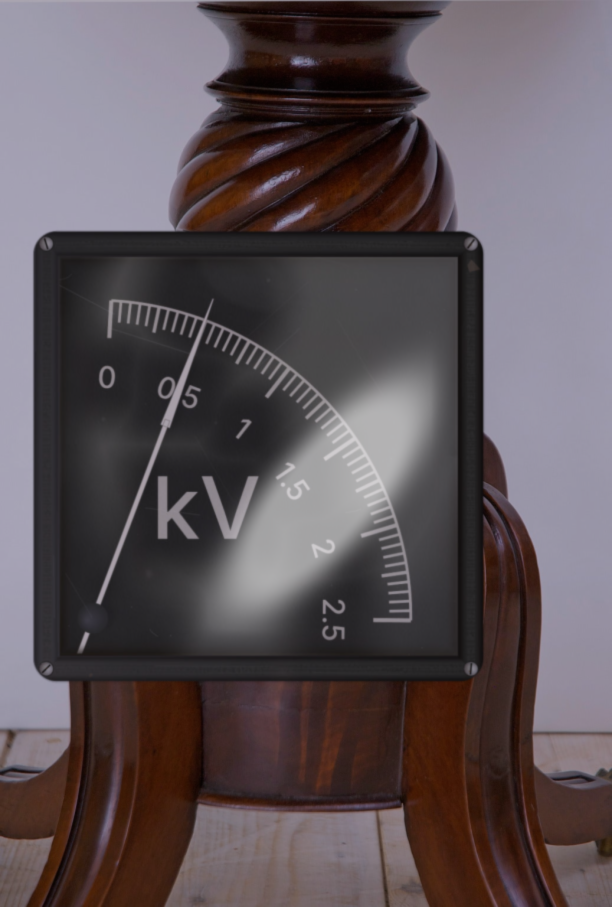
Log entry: **0.5** kV
